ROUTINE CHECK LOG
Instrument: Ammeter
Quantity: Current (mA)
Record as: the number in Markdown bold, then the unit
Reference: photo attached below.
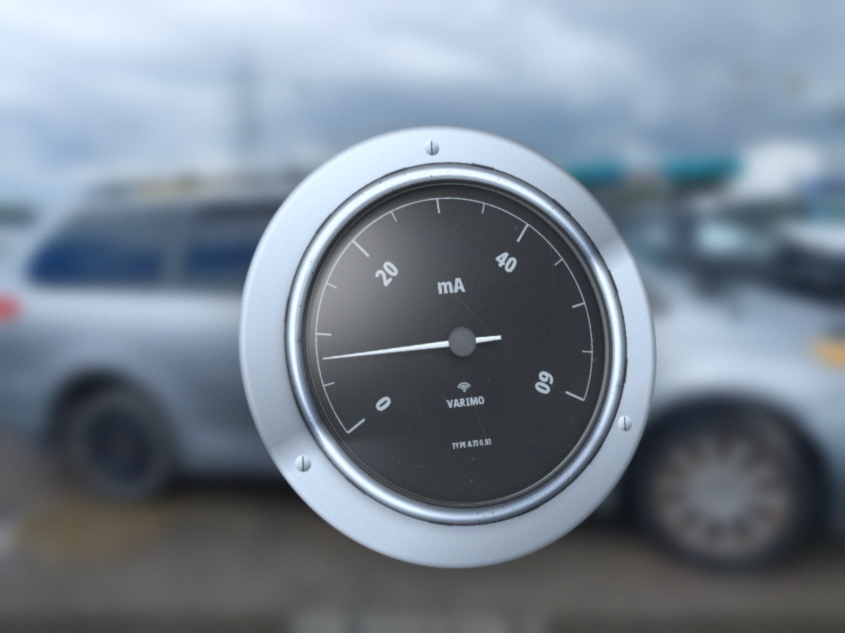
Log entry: **7.5** mA
